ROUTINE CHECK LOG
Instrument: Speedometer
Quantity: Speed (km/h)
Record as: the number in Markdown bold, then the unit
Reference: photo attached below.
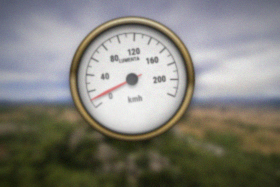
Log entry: **10** km/h
